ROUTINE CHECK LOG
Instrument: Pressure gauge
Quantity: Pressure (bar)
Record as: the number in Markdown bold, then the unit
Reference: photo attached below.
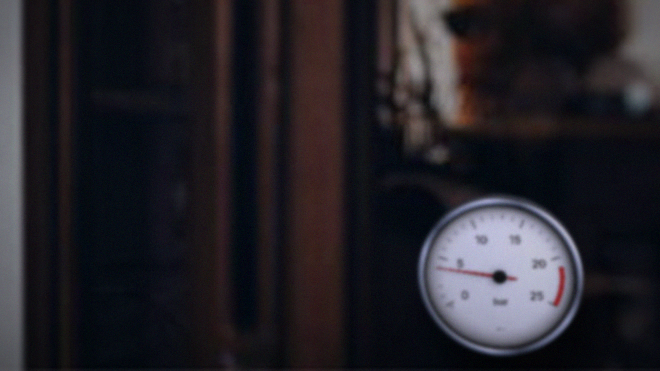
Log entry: **4** bar
